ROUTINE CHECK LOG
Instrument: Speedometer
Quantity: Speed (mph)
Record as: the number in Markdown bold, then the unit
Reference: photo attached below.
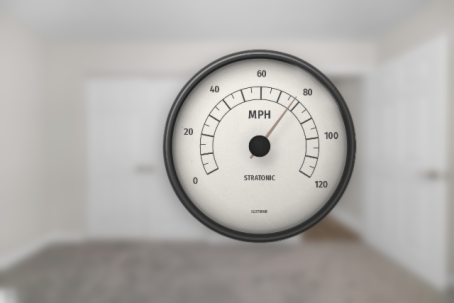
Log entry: **77.5** mph
